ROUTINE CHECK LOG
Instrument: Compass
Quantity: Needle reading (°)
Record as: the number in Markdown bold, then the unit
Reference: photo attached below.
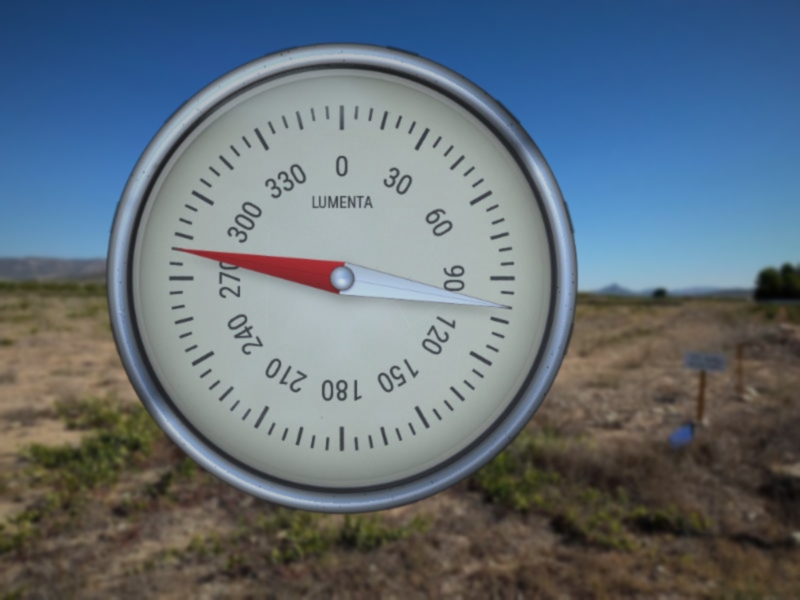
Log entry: **280** °
